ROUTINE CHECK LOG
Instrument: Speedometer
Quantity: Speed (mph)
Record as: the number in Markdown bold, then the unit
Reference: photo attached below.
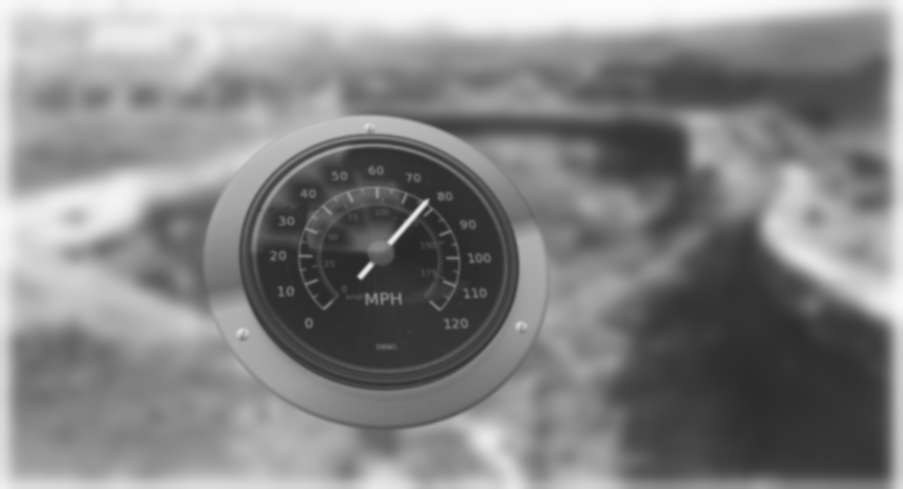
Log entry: **77.5** mph
